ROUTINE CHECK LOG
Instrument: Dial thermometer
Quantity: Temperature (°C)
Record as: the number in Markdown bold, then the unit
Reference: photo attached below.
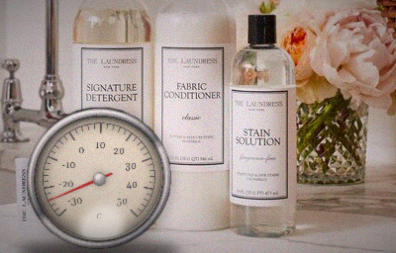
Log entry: **-24** °C
